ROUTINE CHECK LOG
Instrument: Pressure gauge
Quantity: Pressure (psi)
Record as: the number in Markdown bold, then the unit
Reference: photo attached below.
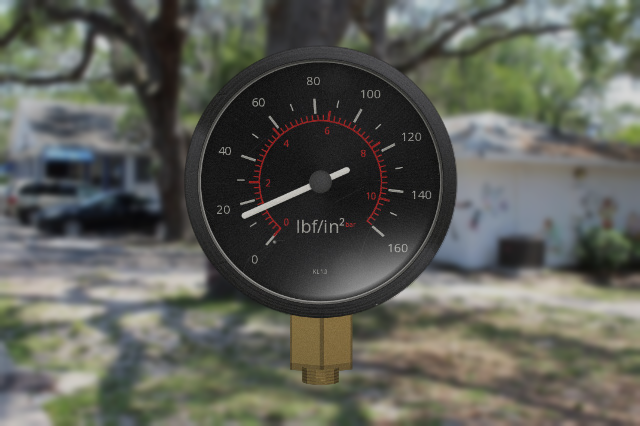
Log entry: **15** psi
